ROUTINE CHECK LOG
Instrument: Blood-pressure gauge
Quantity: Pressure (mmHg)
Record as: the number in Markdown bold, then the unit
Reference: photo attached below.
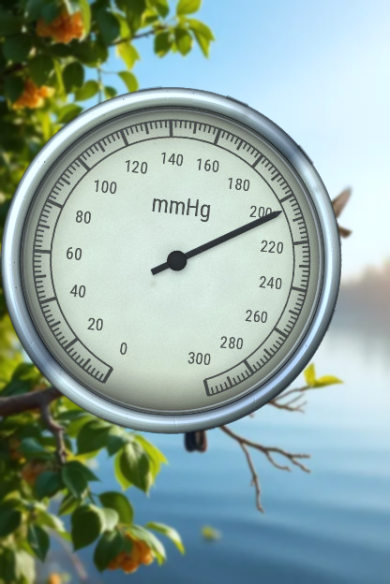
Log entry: **204** mmHg
